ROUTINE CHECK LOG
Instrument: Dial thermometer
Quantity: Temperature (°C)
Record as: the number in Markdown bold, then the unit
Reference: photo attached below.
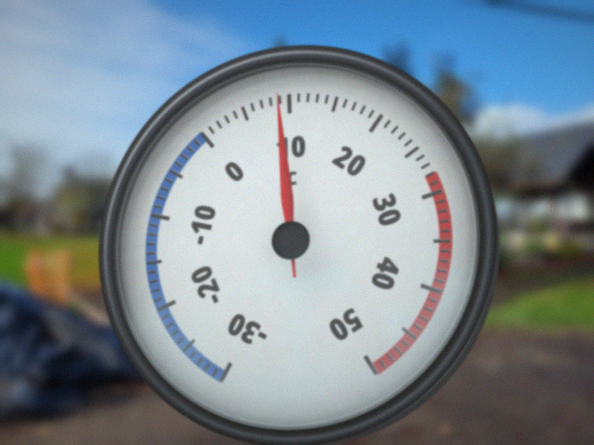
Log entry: **9** °C
